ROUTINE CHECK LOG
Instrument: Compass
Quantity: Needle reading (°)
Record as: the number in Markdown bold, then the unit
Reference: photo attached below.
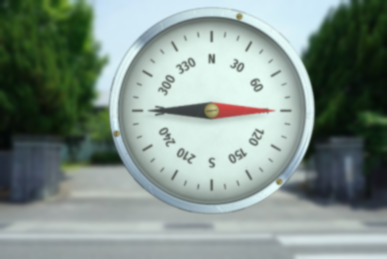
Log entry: **90** °
